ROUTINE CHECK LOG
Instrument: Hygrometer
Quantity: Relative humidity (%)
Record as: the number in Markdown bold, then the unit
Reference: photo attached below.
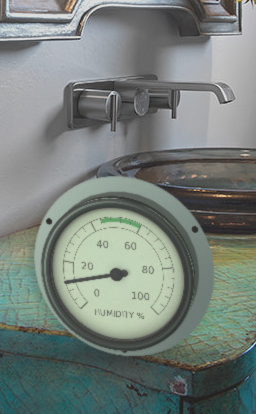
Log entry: **12** %
